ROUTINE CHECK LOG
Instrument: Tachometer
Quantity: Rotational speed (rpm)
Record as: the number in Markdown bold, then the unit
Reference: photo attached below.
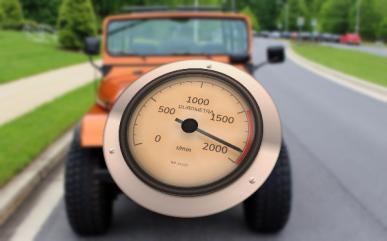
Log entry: **1900** rpm
